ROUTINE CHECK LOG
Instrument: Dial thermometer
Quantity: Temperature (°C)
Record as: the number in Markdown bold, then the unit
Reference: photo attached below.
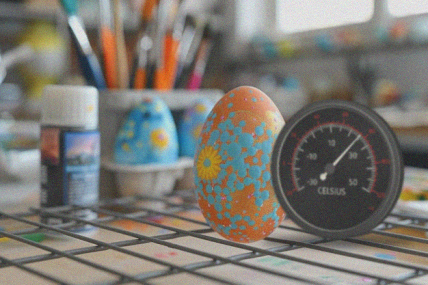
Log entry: **25** °C
